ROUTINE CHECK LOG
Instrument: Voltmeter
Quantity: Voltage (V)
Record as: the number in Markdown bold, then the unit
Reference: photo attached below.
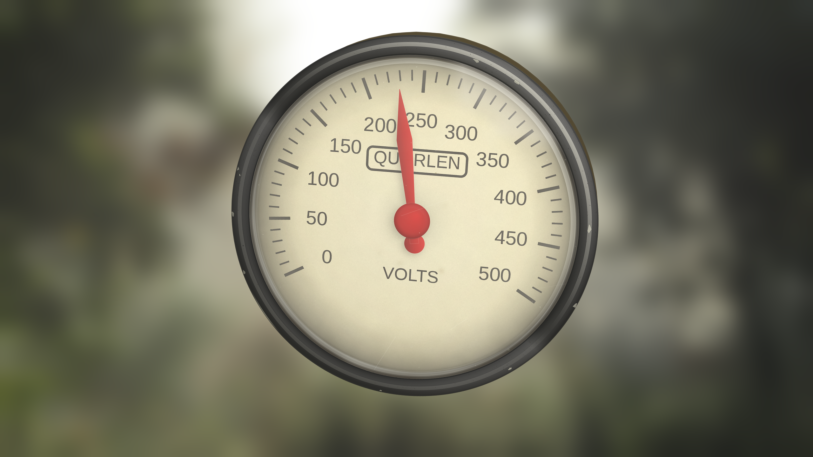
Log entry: **230** V
